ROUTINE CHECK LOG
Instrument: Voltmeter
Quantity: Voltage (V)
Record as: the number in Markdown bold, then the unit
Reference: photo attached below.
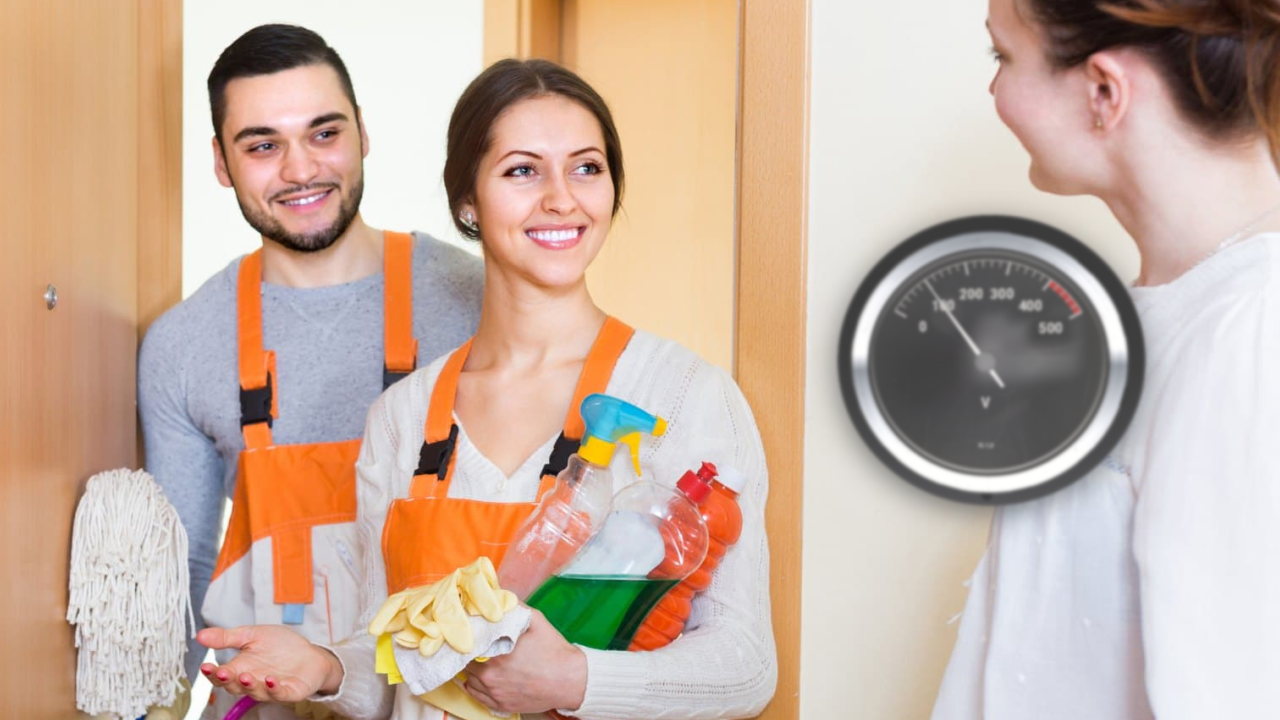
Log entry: **100** V
